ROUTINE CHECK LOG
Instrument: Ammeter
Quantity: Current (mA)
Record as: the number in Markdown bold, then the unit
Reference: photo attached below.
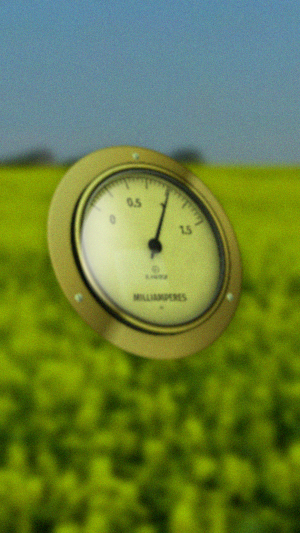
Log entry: **1** mA
